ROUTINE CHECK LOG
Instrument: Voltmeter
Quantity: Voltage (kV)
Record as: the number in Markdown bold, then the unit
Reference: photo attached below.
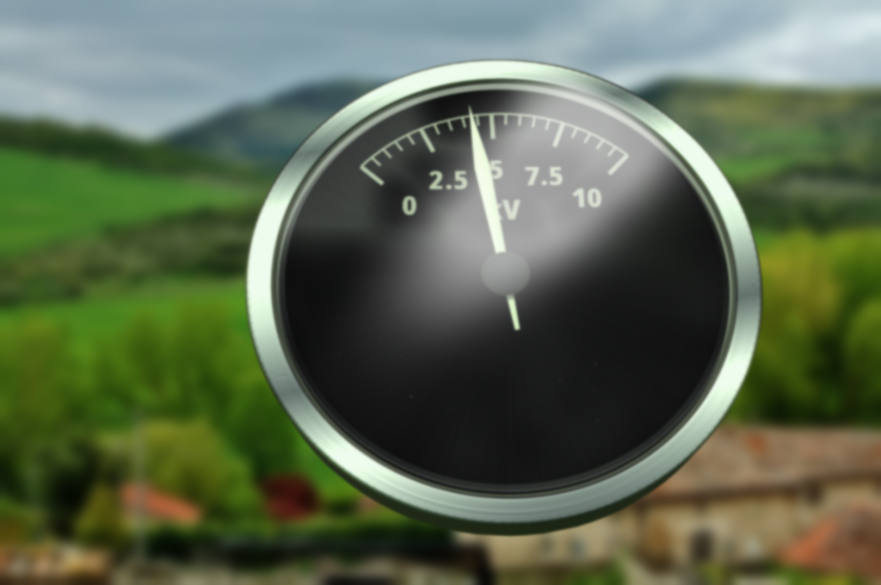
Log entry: **4.25** kV
